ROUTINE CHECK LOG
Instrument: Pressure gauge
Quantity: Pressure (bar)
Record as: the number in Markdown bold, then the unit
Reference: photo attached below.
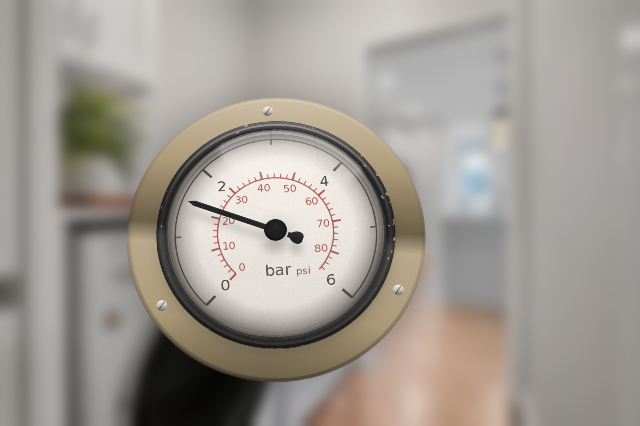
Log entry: **1.5** bar
